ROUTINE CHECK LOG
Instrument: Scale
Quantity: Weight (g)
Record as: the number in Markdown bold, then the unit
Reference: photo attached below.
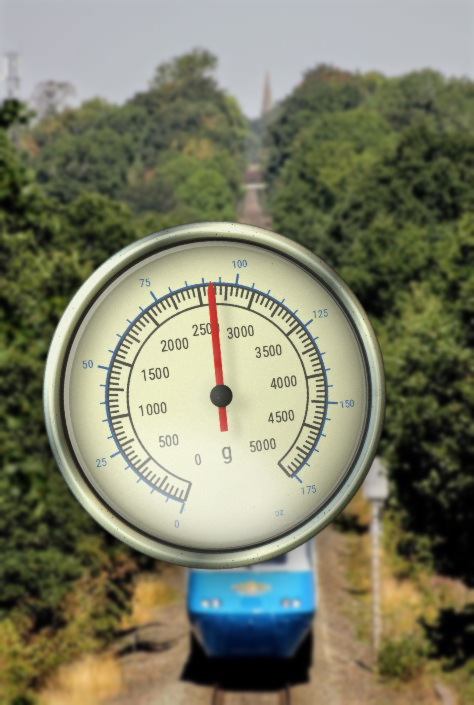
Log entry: **2600** g
